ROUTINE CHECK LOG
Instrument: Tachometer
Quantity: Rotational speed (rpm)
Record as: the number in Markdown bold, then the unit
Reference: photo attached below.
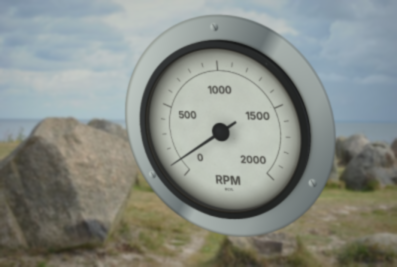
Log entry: **100** rpm
